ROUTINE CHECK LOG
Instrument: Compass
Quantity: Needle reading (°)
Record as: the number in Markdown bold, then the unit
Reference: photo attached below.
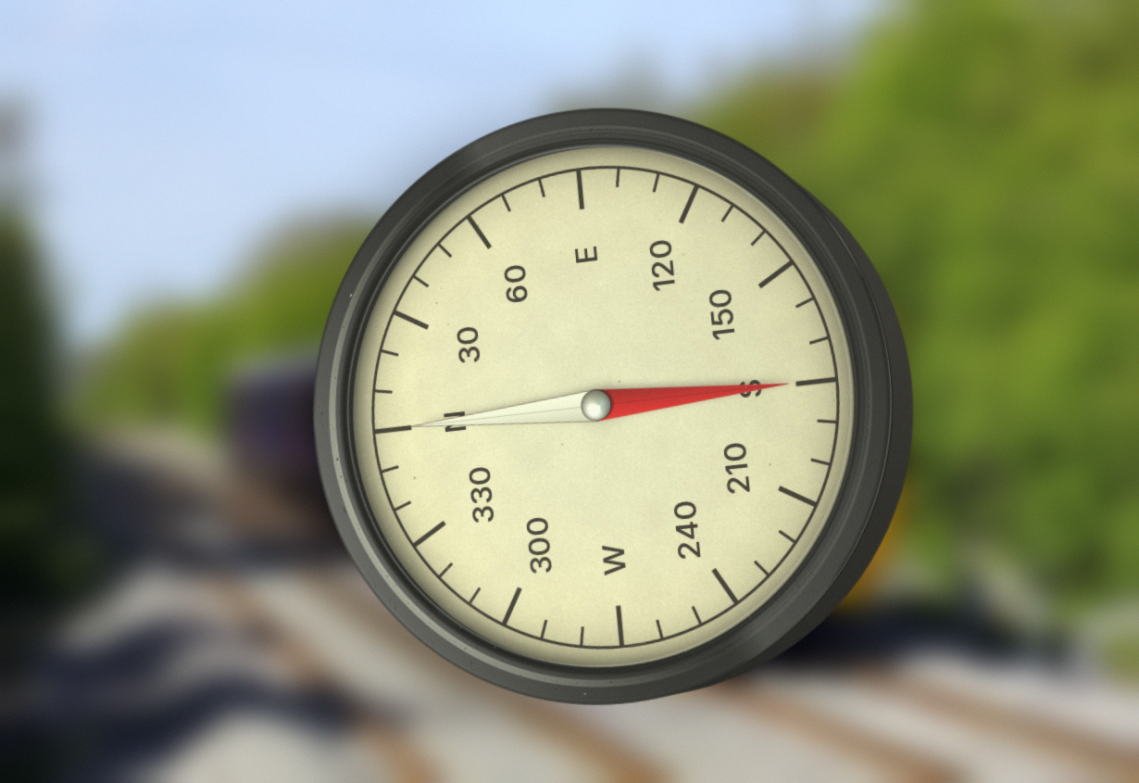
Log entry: **180** °
